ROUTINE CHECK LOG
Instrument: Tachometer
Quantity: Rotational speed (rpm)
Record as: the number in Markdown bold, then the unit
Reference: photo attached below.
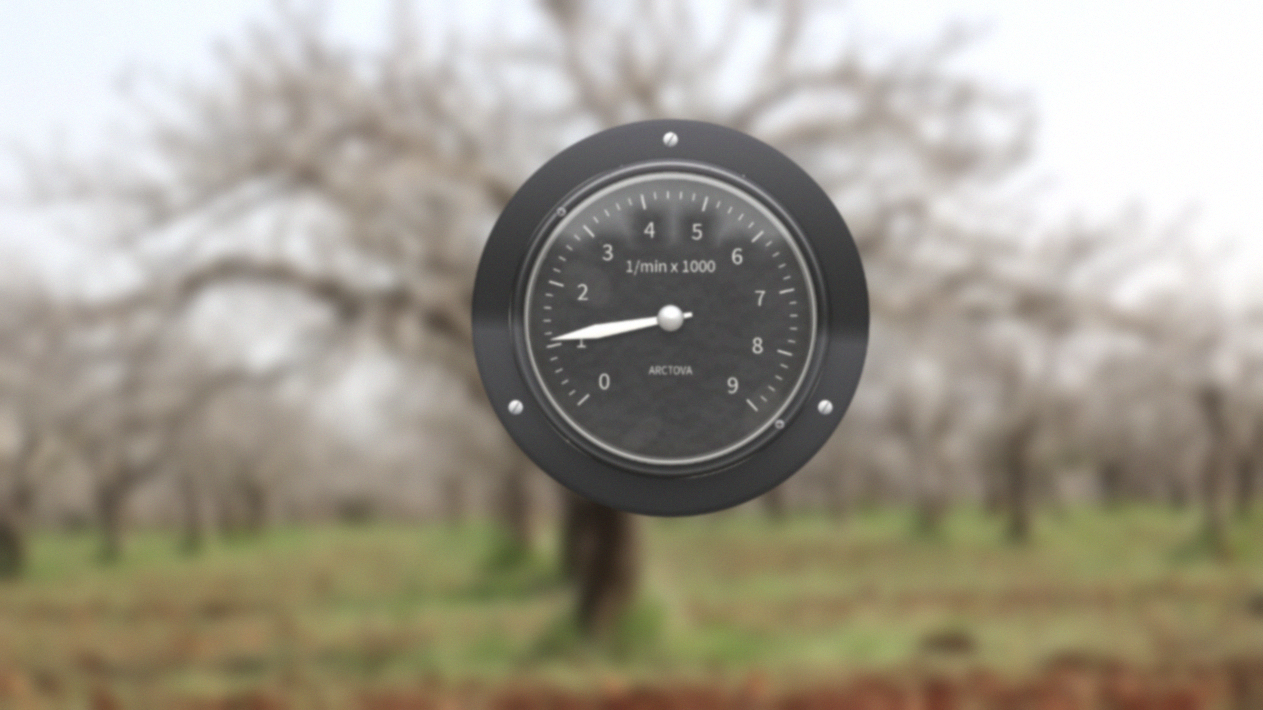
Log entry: **1100** rpm
